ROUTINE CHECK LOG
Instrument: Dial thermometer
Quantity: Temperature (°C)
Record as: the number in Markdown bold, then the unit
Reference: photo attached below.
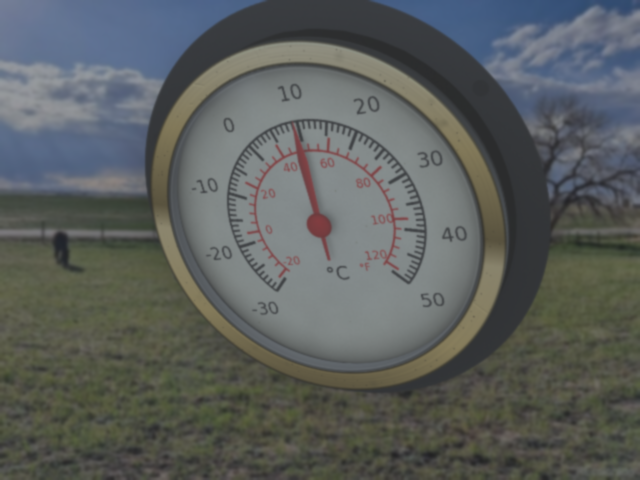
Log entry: **10** °C
